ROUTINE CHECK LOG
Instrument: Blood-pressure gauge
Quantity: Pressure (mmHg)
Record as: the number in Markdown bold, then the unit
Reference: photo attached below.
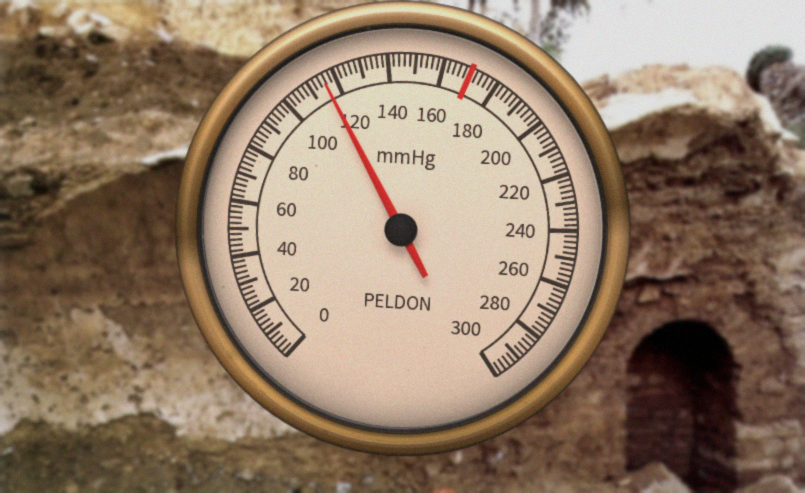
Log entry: **116** mmHg
